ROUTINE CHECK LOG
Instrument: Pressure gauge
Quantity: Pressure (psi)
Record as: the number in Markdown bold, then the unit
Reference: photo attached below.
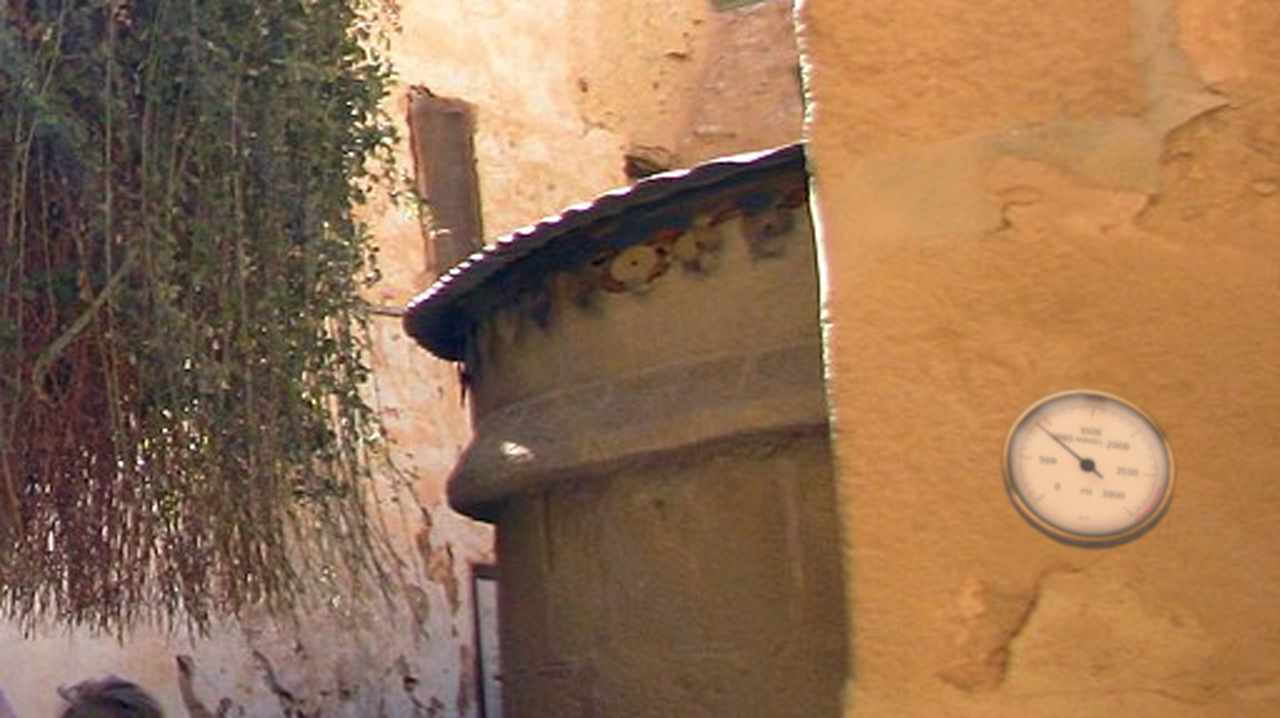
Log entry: **900** psi
